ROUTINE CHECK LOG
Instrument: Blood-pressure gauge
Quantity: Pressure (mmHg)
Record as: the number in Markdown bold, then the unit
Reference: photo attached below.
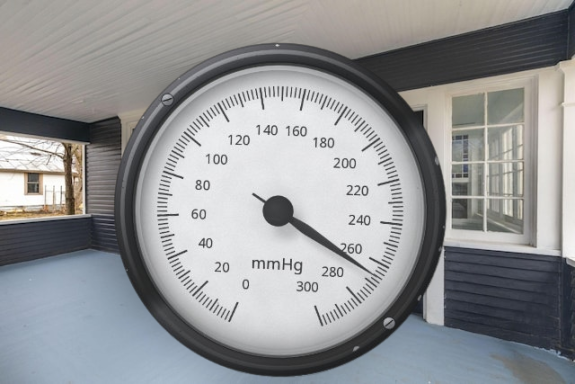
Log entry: **266** mmHg
